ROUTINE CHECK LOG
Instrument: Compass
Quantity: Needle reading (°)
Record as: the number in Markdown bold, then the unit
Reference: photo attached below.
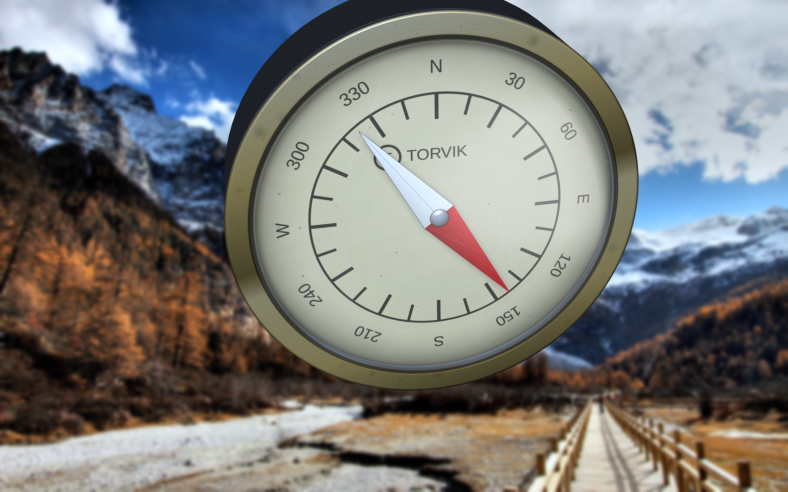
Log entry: **142.5** °
